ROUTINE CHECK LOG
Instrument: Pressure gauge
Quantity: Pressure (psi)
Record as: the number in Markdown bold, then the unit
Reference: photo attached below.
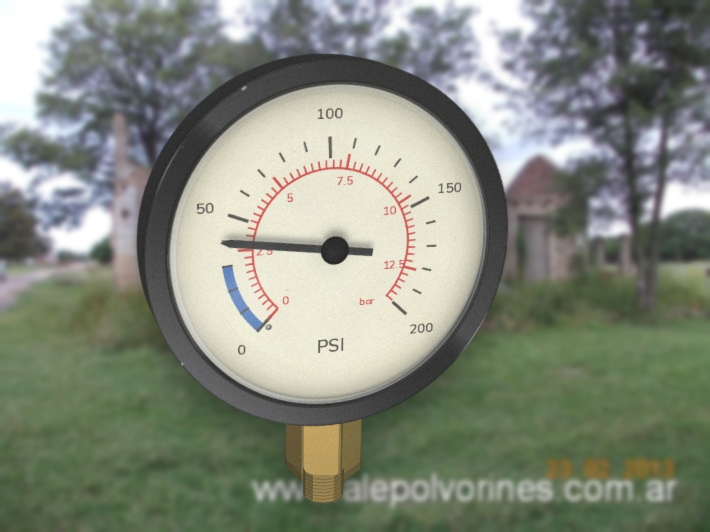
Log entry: **40** psi
